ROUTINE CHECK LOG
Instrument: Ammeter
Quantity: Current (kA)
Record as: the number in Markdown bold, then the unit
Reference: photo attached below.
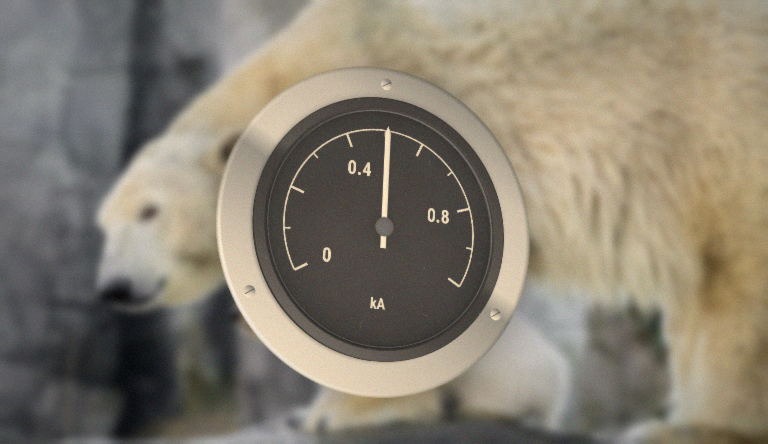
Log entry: **0.5** kA
